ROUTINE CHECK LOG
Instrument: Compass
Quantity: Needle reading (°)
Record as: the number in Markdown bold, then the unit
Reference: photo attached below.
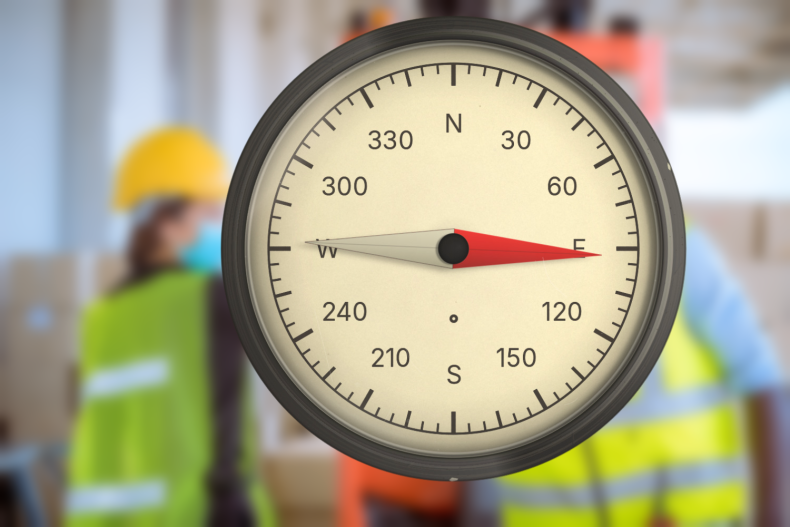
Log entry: **92.5** °
